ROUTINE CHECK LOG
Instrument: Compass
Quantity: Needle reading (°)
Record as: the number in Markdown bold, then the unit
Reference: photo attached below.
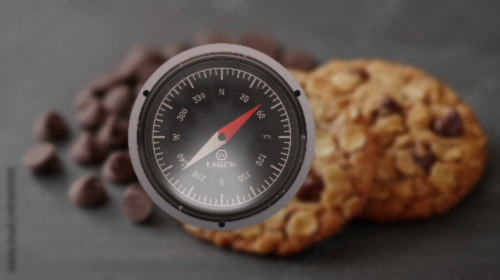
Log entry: **50** °
